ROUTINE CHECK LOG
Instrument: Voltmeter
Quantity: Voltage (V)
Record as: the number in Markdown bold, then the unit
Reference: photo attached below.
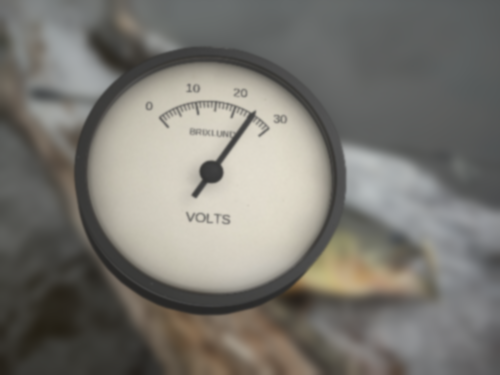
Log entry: **25** V
